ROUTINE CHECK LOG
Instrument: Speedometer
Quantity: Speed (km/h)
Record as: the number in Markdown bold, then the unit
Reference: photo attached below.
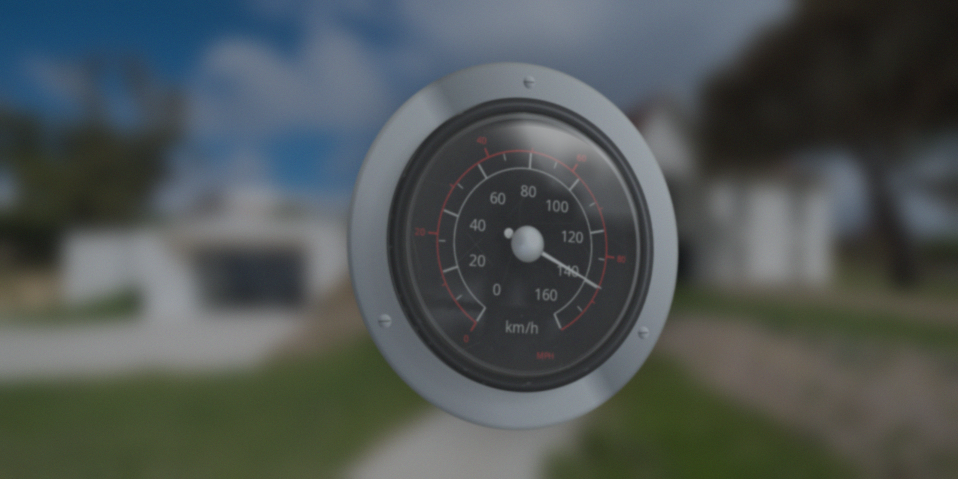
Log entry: **140** km/h
